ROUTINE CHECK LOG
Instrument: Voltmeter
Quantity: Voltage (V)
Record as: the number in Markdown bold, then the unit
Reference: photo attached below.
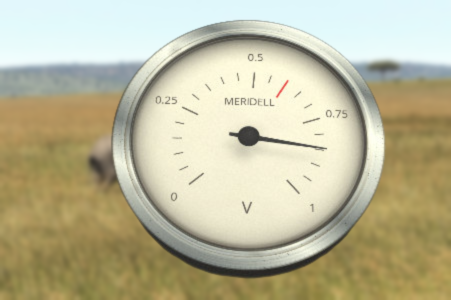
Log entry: **0.85** V
